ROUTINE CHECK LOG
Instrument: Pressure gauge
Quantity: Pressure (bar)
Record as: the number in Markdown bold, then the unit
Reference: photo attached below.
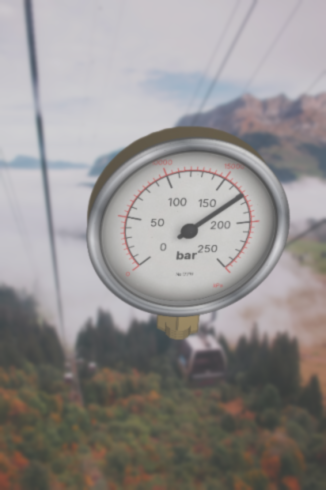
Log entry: **170** bar
